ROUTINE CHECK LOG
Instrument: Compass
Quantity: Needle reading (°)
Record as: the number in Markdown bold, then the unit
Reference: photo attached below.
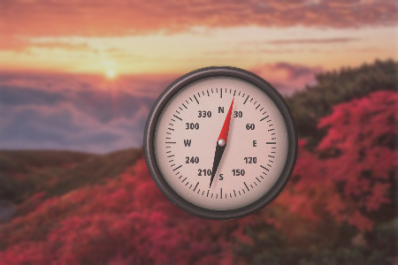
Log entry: **15** °
